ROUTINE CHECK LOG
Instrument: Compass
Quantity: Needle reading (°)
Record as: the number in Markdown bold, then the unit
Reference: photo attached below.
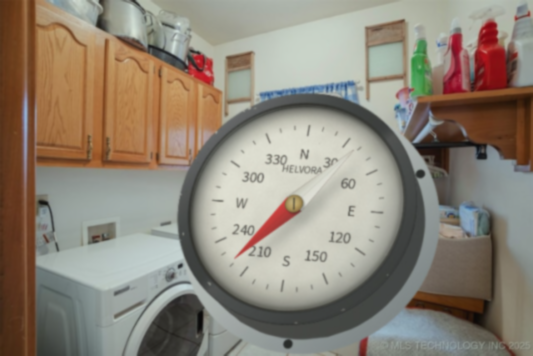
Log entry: **220** °
